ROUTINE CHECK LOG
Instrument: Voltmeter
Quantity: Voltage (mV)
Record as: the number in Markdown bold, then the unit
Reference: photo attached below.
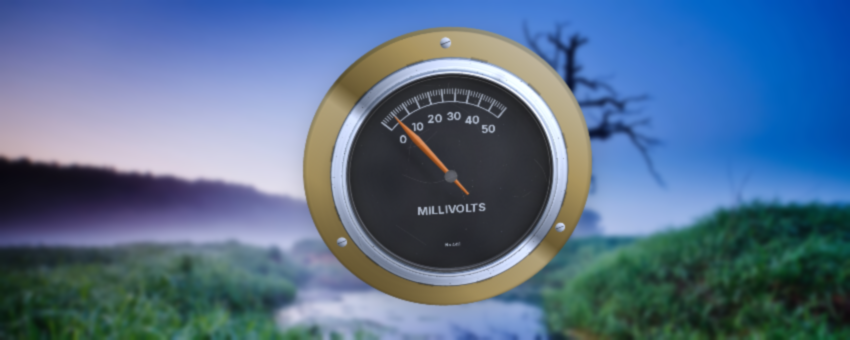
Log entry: **5** mV
